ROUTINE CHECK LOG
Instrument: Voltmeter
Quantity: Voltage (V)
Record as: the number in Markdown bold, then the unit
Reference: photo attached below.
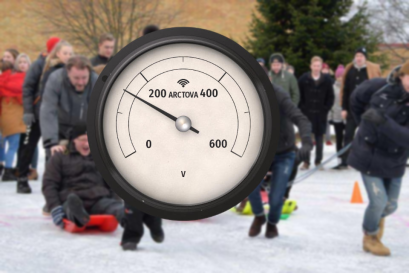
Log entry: **150** V
